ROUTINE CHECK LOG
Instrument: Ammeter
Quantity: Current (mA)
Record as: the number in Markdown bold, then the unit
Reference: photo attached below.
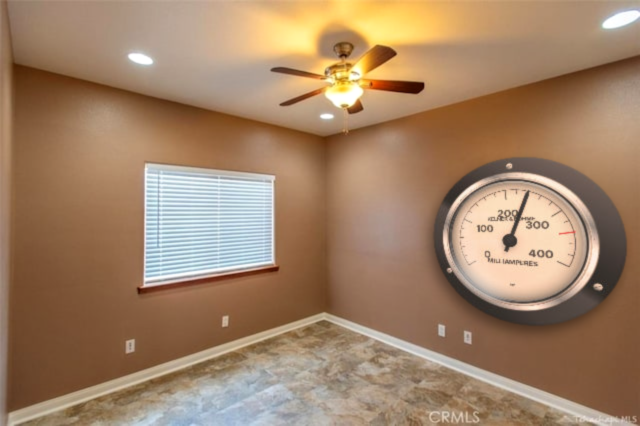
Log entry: **240** mA
